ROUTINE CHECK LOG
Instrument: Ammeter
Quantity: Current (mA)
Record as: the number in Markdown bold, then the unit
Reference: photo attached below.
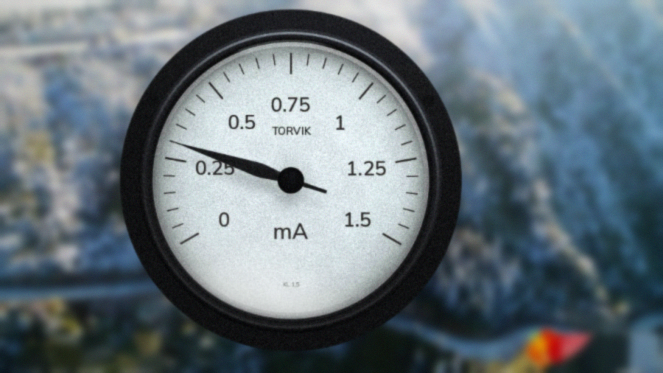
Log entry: **0.3** mA
